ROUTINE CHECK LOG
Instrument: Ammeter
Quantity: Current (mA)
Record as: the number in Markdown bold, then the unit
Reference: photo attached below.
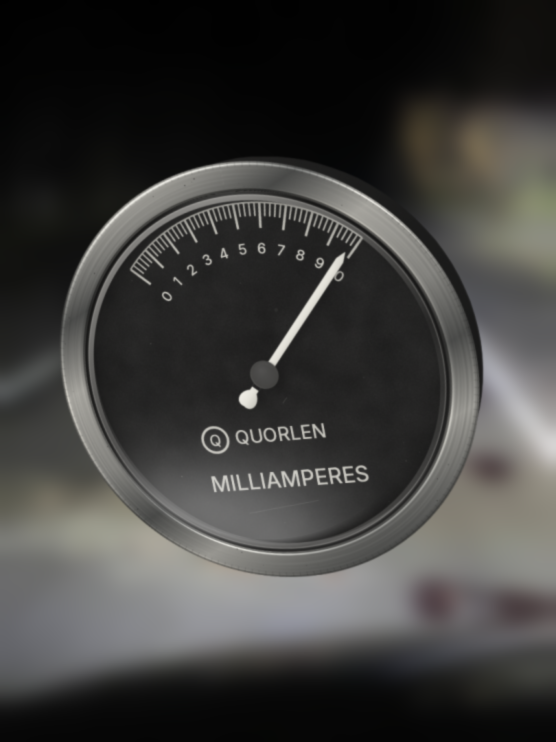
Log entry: **9.8** mA
